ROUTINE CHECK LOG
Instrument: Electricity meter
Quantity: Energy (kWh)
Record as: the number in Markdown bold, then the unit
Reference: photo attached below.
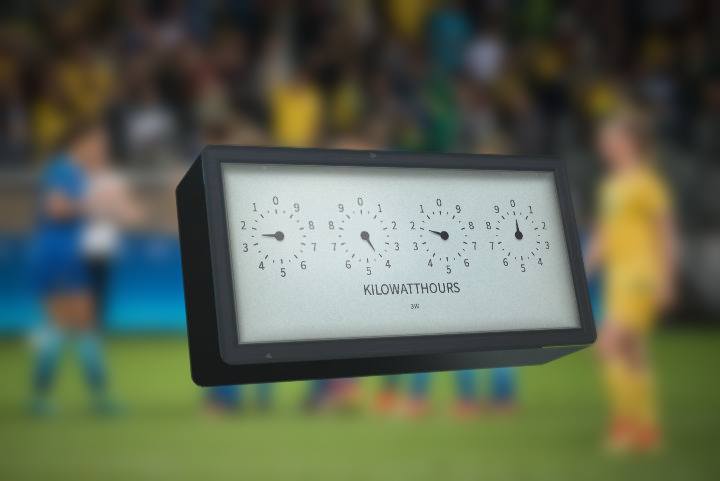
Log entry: **2420** kWh
